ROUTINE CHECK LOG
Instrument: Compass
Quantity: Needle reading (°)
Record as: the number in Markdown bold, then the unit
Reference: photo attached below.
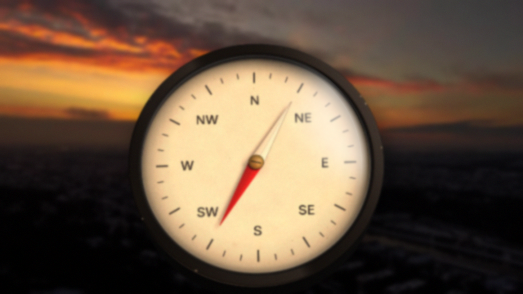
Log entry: **210** °
